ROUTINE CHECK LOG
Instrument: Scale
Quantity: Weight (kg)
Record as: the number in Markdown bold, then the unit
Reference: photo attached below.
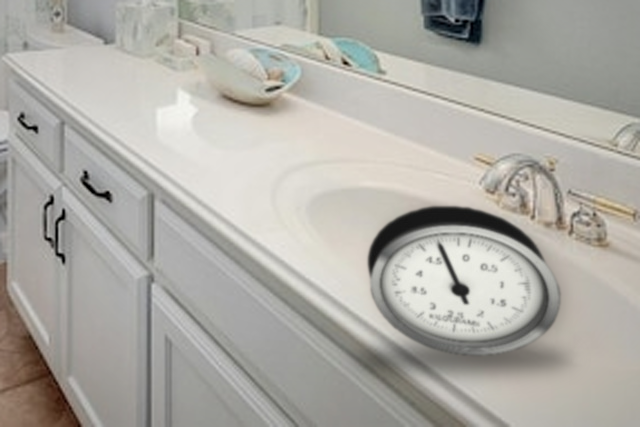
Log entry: **4.75** kg
